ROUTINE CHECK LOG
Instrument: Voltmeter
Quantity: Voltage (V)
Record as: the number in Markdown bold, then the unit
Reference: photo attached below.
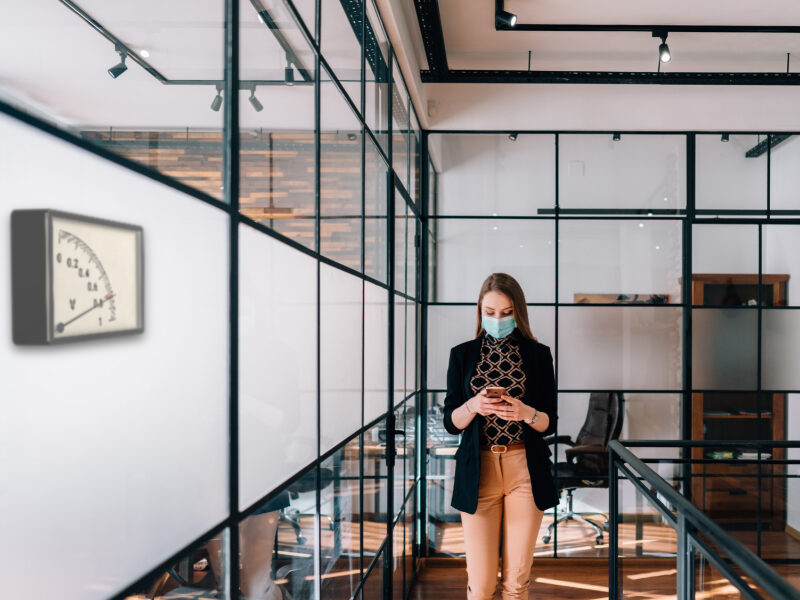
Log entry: **0.8** V
